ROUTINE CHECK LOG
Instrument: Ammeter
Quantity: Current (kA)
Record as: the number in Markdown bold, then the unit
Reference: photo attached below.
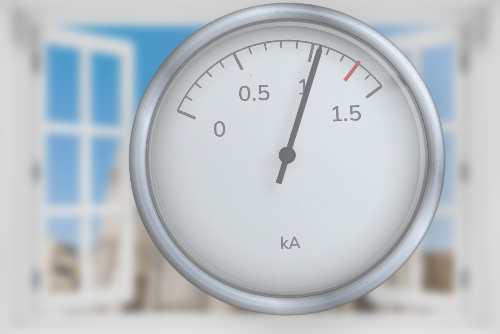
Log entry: **1.05** kA
